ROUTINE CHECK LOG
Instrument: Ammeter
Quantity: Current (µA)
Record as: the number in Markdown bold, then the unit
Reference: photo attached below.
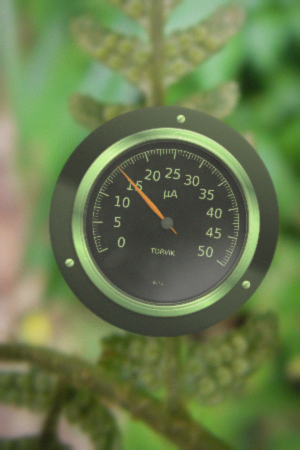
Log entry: **15** µA
